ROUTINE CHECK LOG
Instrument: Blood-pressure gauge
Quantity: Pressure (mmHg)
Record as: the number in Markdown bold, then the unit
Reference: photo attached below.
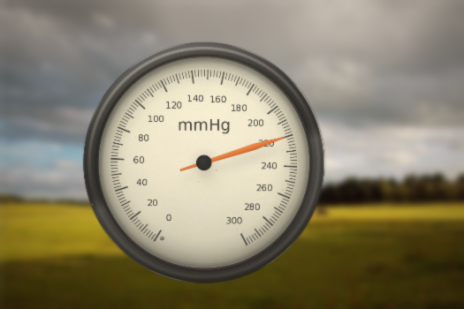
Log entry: **220** mmHg
